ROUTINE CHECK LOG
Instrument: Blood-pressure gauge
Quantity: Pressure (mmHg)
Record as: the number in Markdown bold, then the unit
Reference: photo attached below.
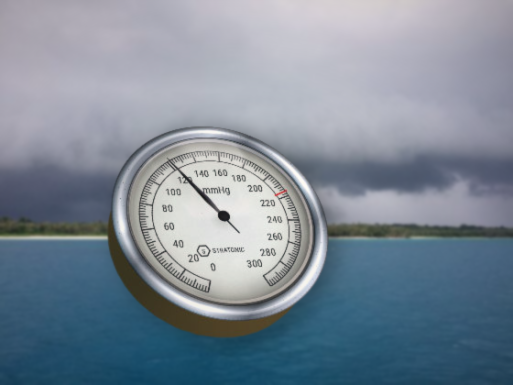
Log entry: **120** mmHg
